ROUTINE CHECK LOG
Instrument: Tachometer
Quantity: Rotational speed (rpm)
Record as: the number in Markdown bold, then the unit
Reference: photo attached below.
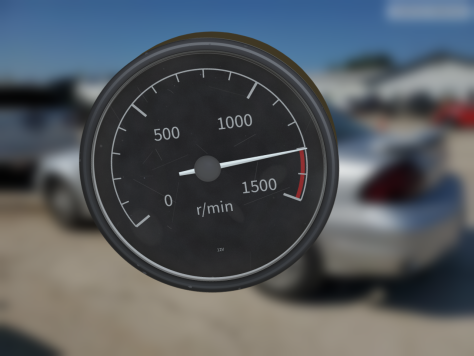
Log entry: **1300** rpm
